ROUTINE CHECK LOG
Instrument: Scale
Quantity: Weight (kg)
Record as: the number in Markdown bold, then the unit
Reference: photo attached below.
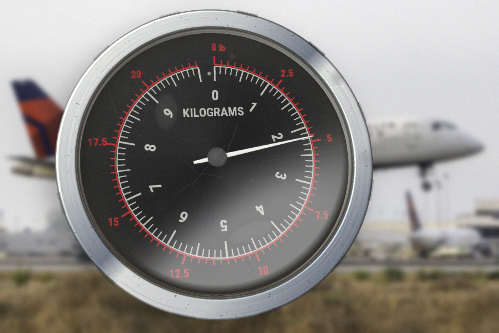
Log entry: **2.2** kg
